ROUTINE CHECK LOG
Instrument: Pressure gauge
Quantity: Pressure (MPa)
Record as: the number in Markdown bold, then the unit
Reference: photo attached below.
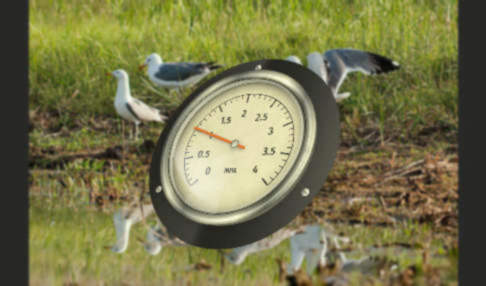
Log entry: **1** MPa
